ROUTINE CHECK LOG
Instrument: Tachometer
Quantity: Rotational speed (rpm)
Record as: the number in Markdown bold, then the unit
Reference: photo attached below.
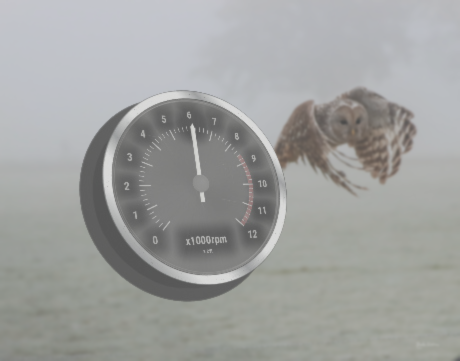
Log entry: **6000** rpm
